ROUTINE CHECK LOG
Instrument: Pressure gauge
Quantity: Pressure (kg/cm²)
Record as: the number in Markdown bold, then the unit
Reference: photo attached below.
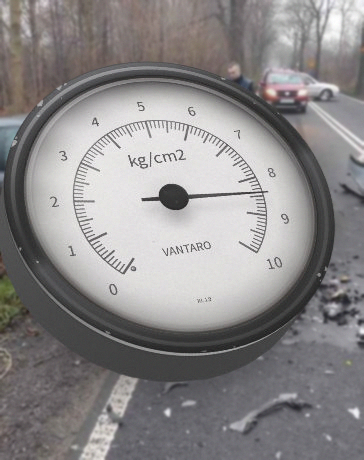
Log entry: **8.5** kg/cm²
